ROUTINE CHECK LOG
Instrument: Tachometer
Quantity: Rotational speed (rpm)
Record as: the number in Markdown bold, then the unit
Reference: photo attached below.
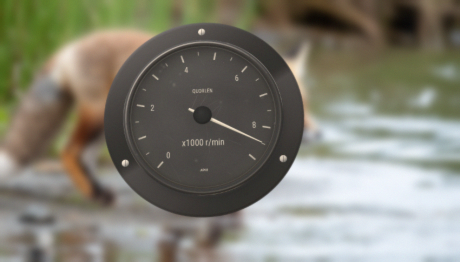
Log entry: **8500** rpm
